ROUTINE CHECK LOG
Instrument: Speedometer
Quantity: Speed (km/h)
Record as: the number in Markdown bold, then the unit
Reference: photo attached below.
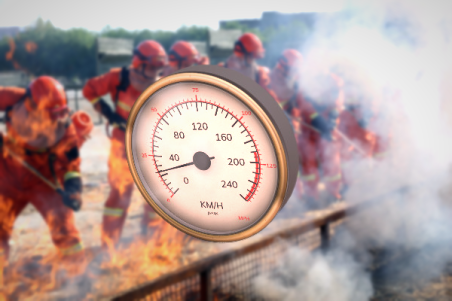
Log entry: **25** km/h
